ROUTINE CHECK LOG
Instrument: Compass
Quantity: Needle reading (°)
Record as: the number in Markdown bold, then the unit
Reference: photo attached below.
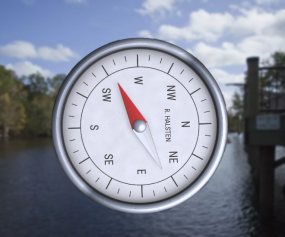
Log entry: **245** °
